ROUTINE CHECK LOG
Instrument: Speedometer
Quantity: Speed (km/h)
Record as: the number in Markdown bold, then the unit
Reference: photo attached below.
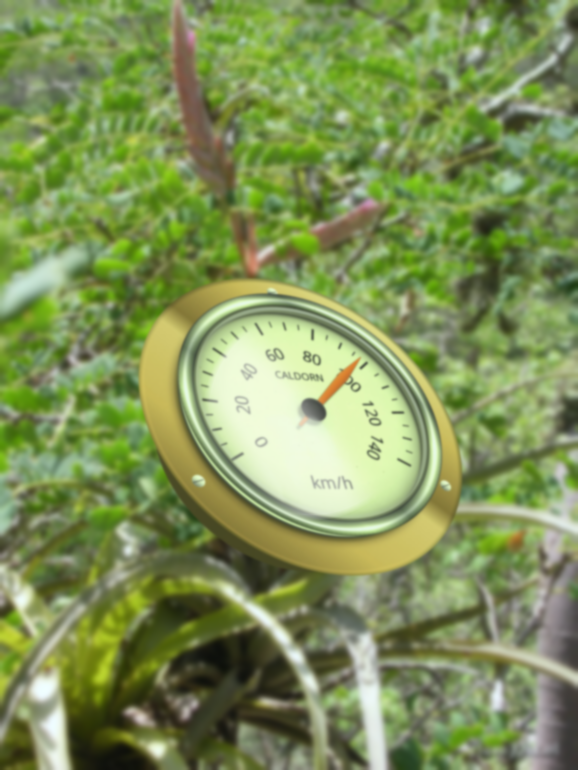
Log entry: **97.5** km/h
